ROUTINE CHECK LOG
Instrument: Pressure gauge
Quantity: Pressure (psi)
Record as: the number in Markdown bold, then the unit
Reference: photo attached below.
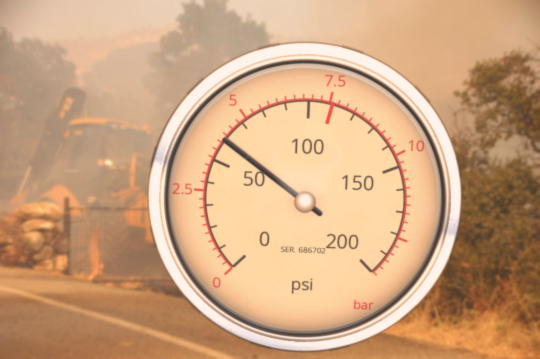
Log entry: **60** psi
